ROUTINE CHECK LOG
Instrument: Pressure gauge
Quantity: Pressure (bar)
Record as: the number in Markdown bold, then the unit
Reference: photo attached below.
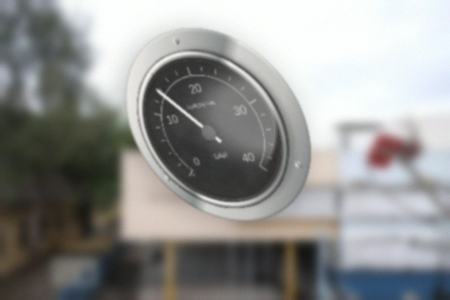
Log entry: **14** bar
